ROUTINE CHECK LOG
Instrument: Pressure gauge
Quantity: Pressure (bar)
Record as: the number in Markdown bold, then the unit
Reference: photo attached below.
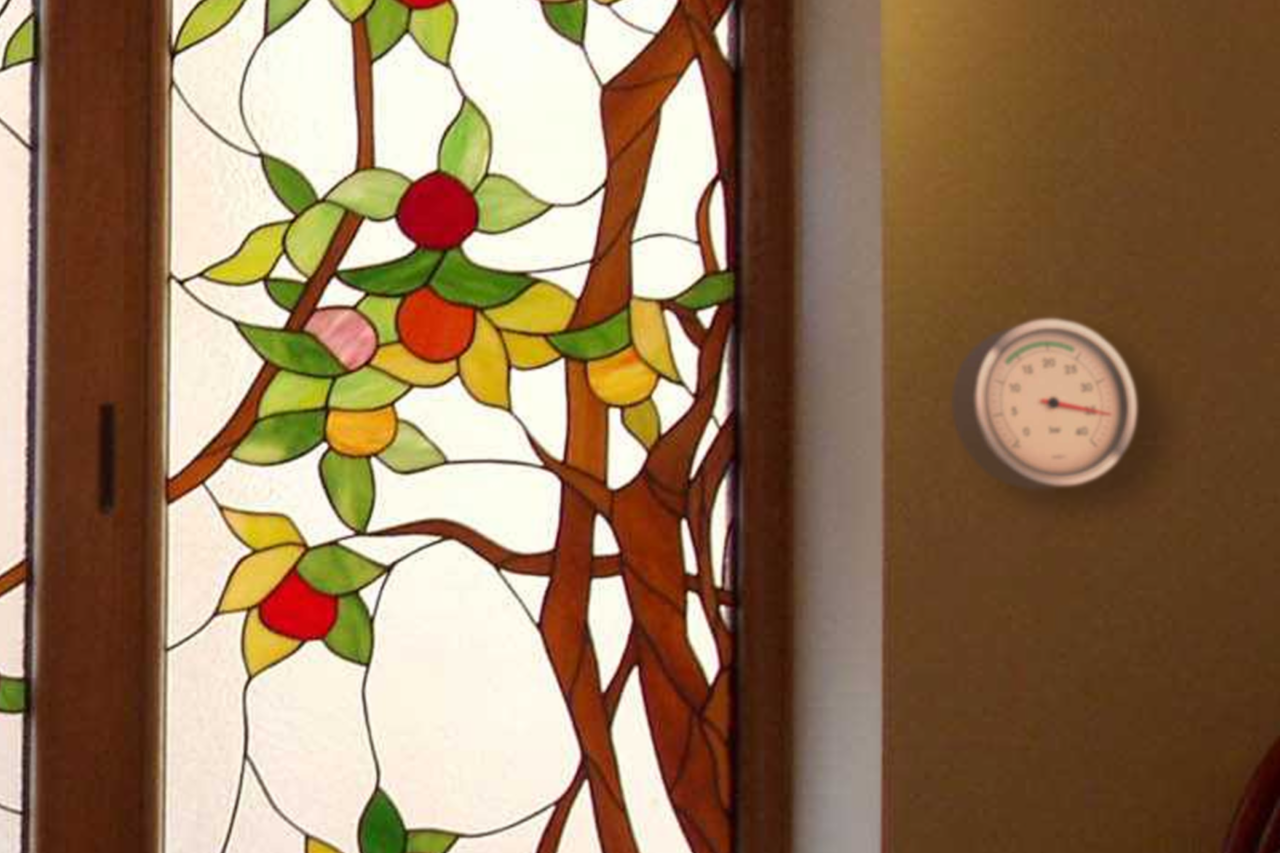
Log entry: **35** bar
